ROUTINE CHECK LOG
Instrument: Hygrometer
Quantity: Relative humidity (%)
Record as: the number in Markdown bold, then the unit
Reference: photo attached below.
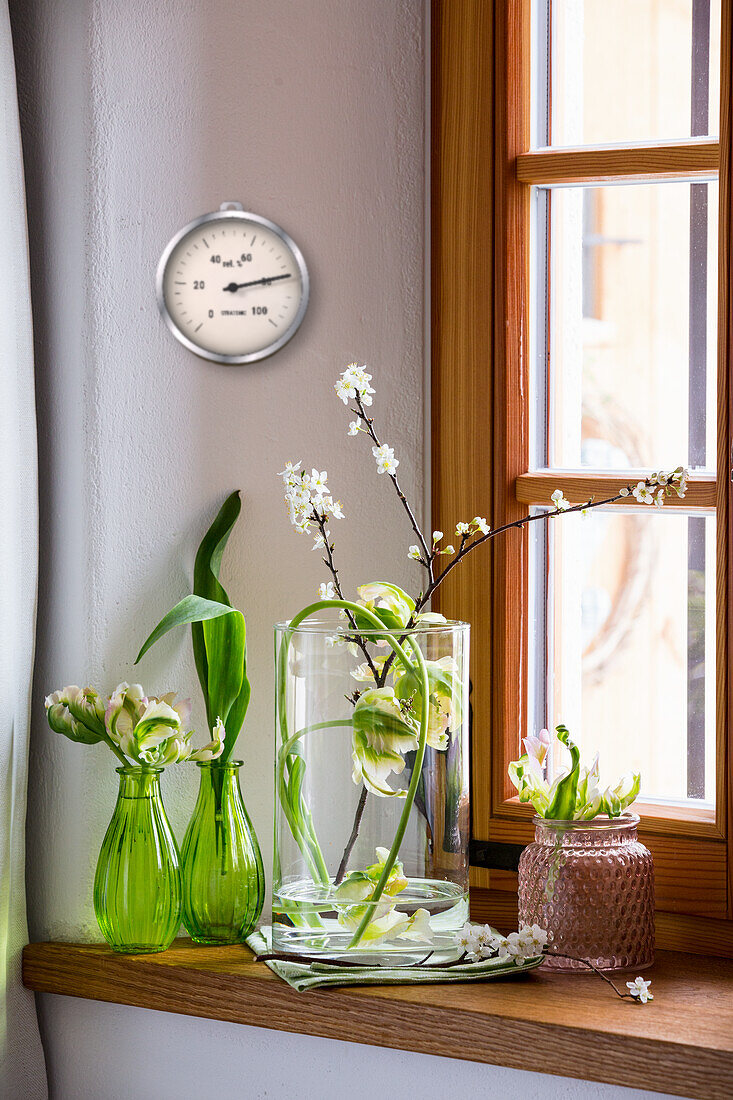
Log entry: **80** %
